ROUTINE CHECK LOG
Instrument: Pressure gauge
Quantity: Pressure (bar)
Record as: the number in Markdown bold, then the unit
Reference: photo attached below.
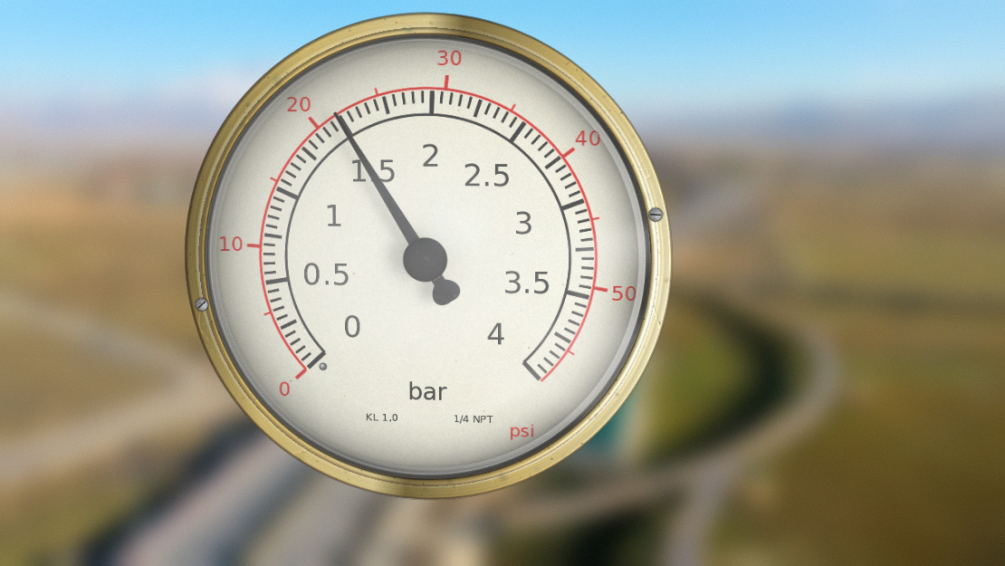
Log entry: **1.5** bar
